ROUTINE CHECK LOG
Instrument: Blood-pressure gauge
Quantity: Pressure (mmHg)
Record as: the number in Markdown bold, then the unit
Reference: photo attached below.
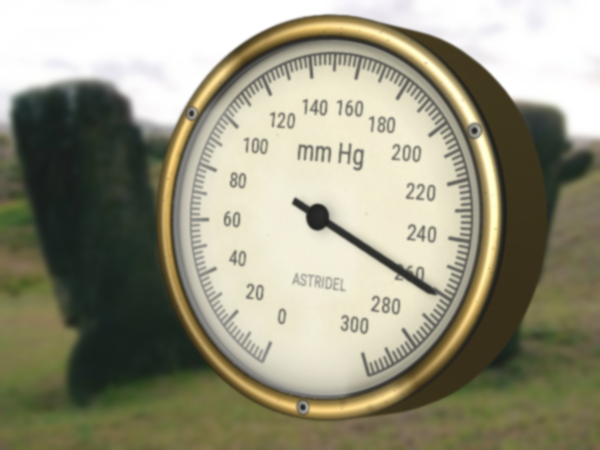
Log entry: **260** mmHg
